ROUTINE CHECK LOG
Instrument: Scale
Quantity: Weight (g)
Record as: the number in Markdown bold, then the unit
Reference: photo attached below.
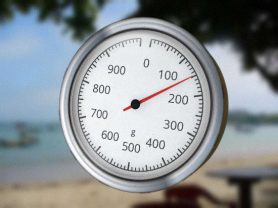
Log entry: **150** g
